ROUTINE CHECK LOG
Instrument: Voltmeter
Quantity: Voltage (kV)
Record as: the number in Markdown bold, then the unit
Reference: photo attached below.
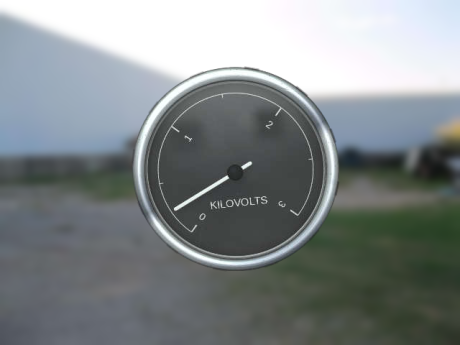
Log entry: **0.25** kV
